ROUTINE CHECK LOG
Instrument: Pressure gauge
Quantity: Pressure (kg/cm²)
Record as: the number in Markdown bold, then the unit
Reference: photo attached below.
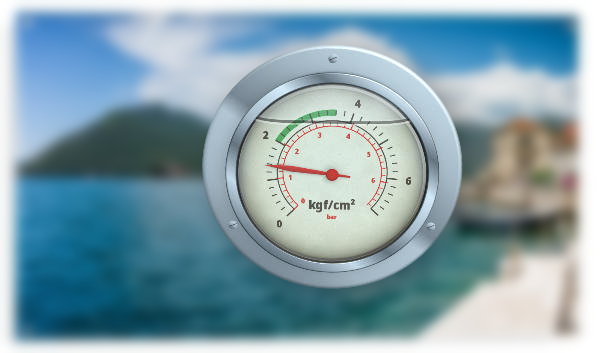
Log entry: **1.4** kg/cm²
